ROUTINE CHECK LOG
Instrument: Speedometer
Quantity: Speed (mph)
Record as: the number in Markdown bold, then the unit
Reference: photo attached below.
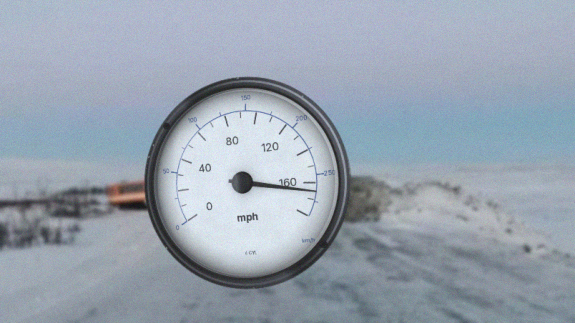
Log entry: **165** mph
